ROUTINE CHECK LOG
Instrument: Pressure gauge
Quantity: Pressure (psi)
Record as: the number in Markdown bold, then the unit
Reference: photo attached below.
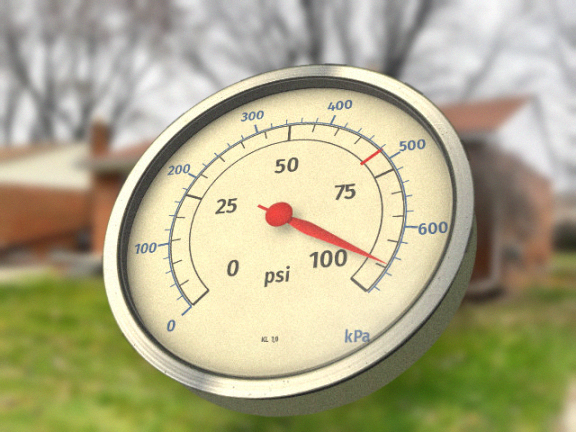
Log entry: **95** psi
